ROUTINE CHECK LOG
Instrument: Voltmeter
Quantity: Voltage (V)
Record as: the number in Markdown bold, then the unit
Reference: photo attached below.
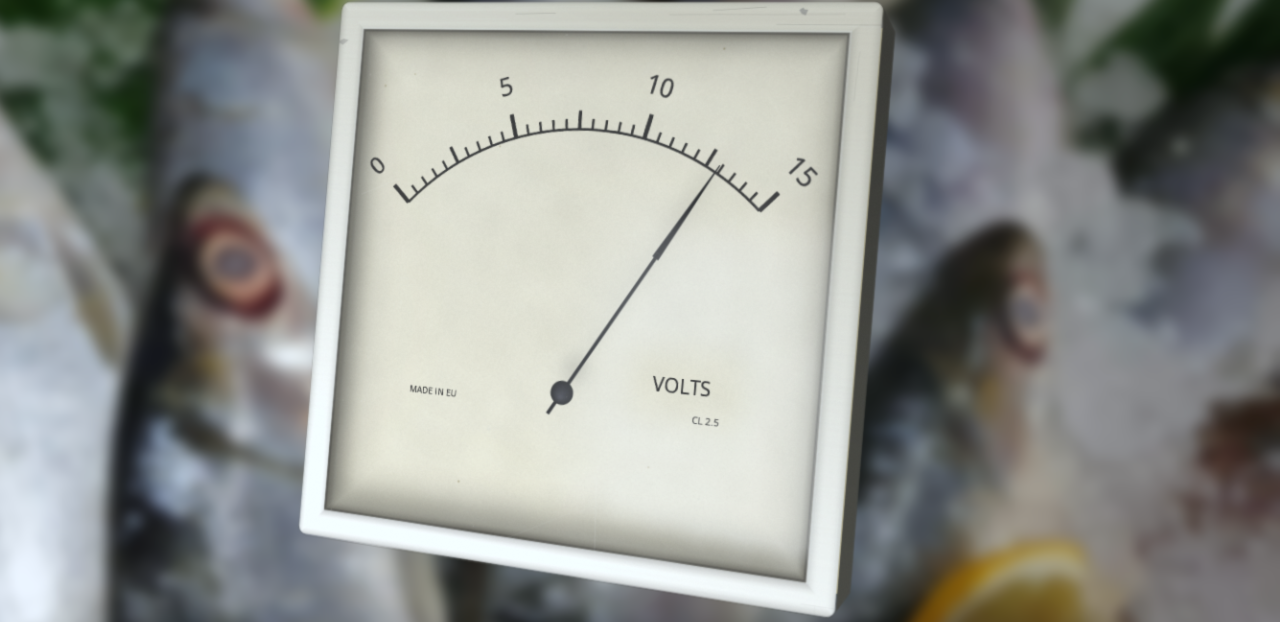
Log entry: **13** V
